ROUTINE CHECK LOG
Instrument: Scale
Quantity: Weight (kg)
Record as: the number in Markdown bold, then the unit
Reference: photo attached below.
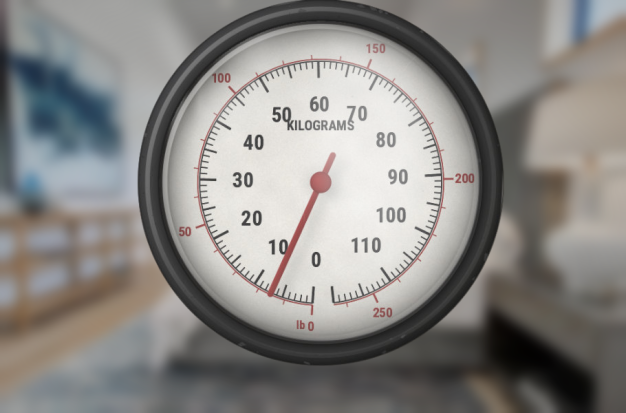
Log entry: **7** kg
